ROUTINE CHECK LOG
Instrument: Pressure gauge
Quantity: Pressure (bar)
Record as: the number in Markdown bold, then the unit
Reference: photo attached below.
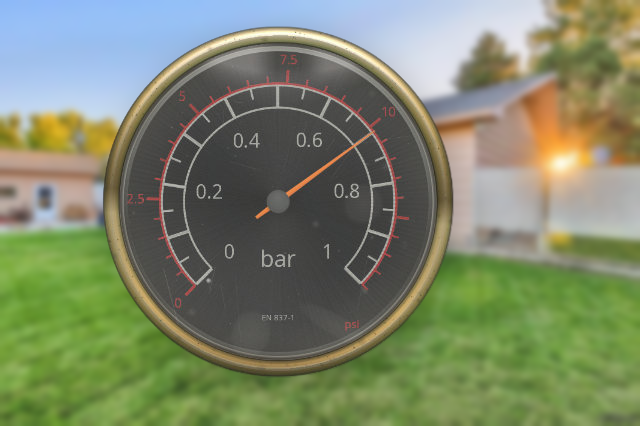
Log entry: **0.7** bar
